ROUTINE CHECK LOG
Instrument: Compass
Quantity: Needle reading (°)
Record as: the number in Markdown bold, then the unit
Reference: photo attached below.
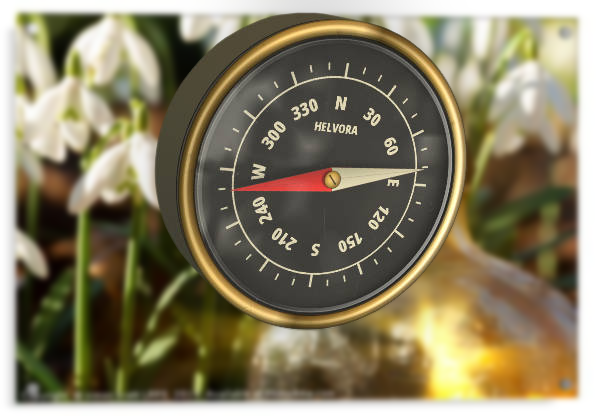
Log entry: **260** °
